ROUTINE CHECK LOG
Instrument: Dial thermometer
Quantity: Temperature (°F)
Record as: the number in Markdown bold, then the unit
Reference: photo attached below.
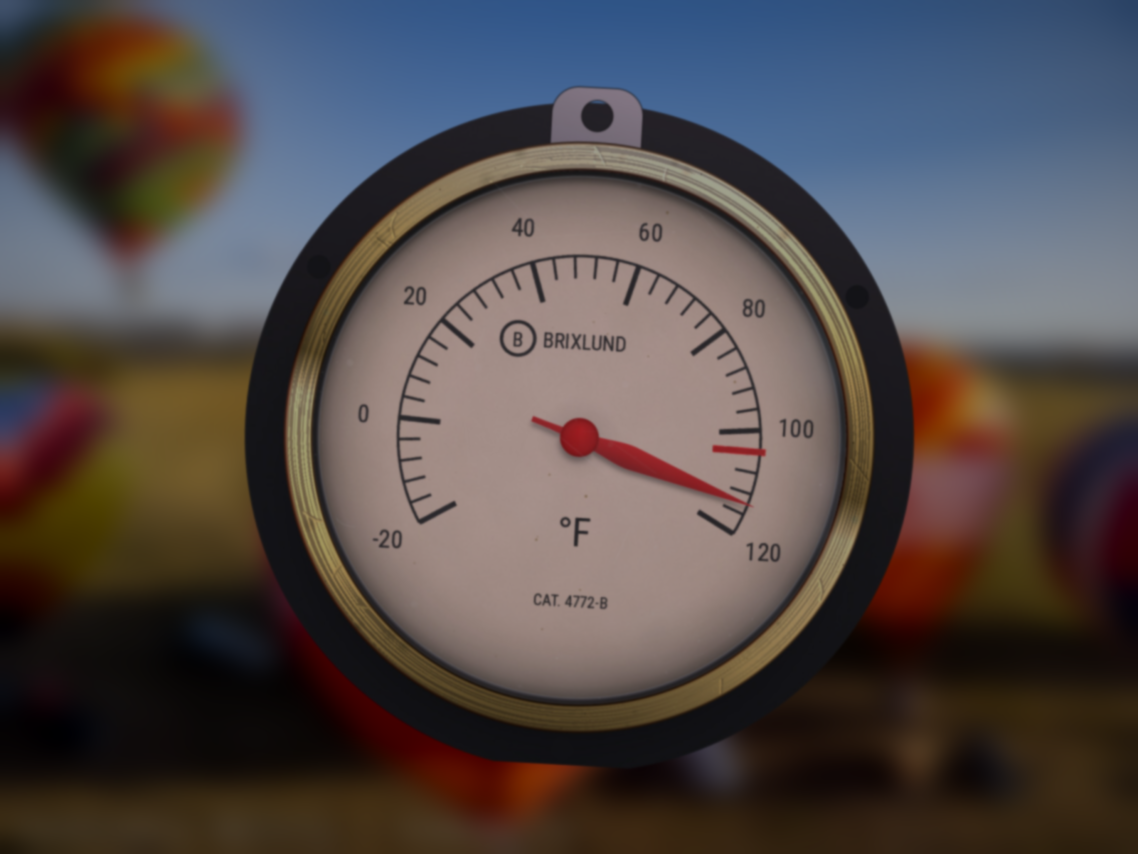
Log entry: **114** °F
